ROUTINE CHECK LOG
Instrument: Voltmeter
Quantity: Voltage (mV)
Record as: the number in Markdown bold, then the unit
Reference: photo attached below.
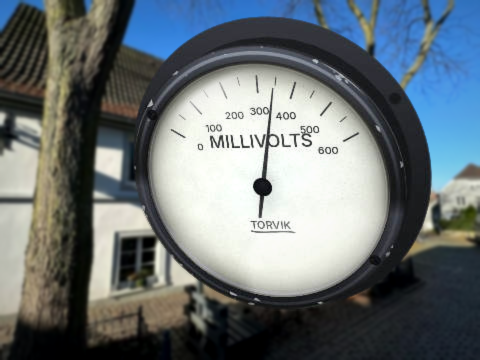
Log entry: **350** mV
